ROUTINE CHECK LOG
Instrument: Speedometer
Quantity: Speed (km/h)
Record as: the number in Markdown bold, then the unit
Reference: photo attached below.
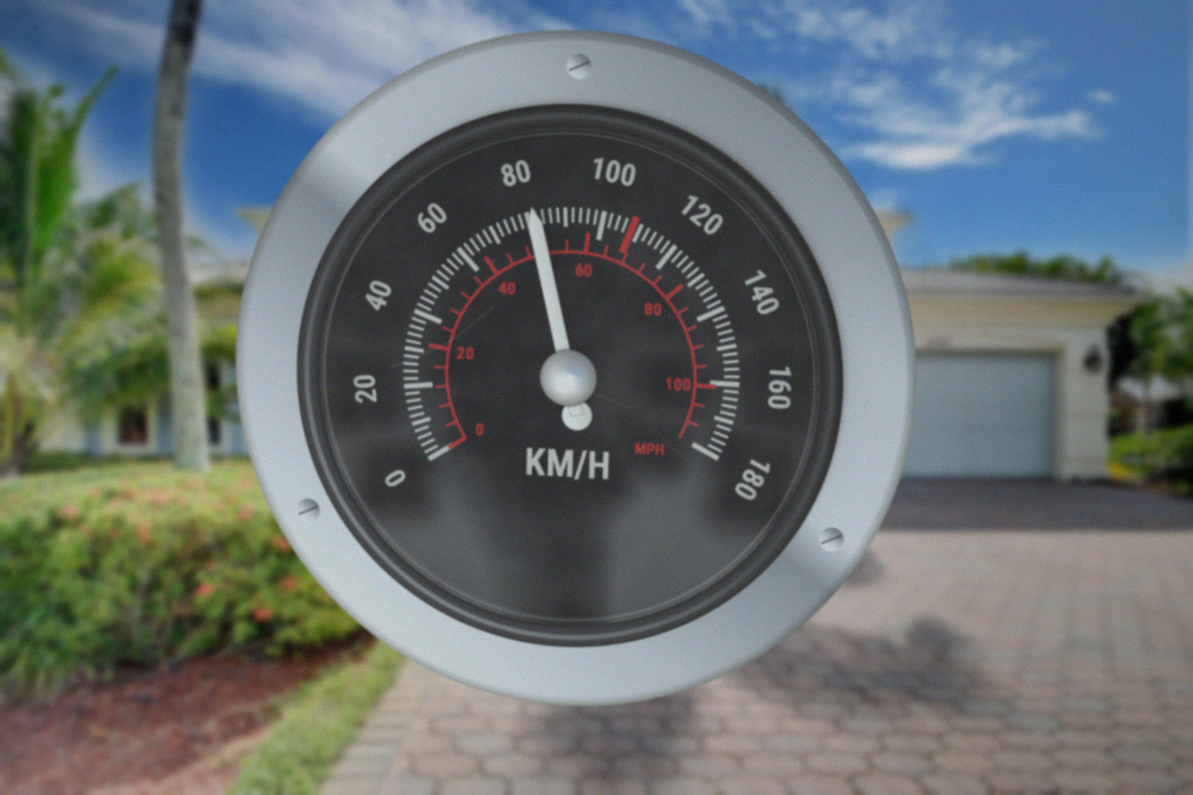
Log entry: **82** km/h
